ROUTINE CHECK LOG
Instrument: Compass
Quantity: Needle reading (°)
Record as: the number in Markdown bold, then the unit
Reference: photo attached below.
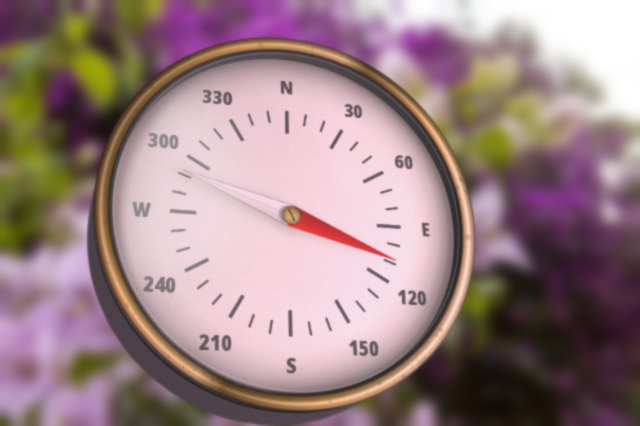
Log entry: **110** °
